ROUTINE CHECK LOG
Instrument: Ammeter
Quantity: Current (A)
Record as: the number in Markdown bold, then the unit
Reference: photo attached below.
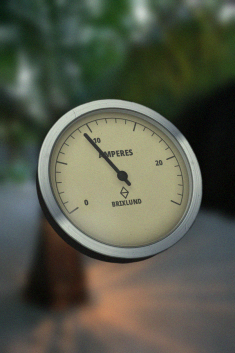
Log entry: **9** A
